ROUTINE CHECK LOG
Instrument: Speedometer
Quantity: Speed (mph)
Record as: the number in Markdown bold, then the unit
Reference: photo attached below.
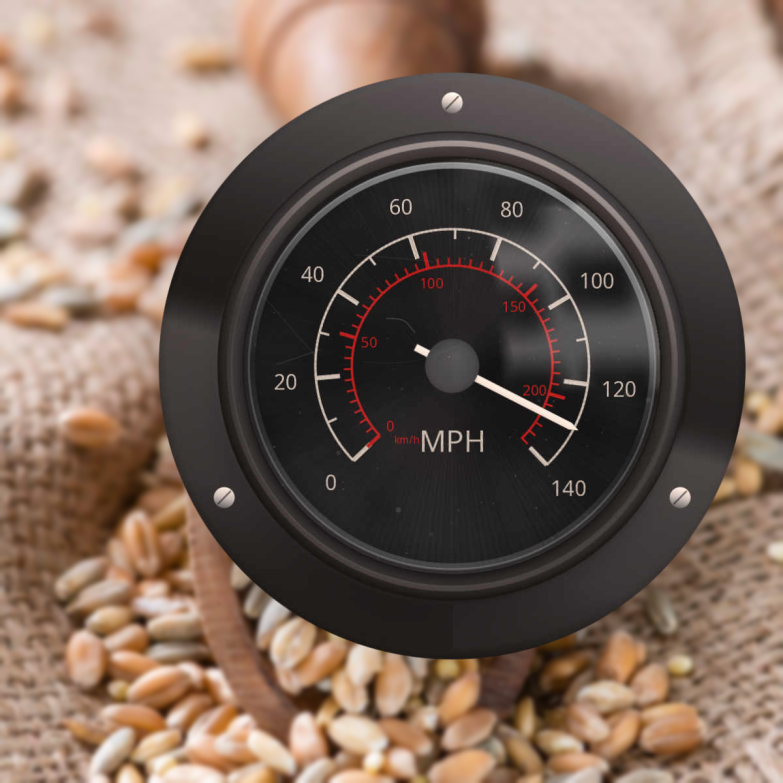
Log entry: **130** mph
